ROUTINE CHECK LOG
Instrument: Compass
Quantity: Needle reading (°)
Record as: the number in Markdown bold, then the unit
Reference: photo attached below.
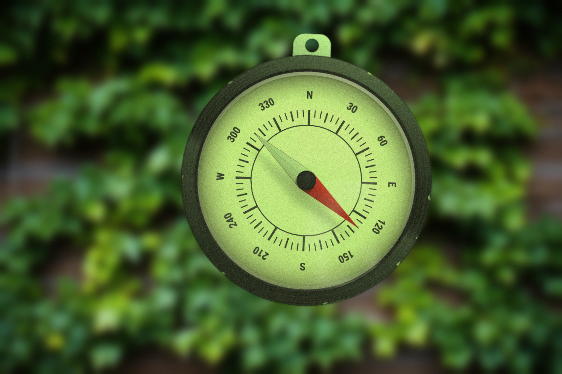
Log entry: **130** °
